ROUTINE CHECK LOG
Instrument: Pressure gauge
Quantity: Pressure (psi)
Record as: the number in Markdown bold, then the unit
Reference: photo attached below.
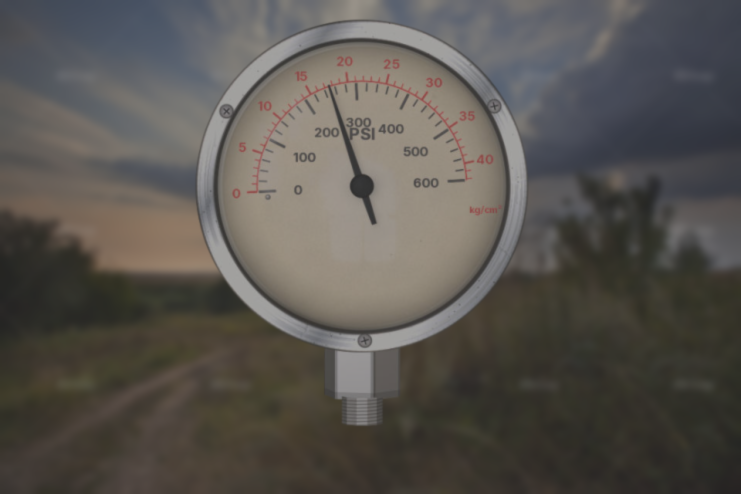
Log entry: **250** psi
